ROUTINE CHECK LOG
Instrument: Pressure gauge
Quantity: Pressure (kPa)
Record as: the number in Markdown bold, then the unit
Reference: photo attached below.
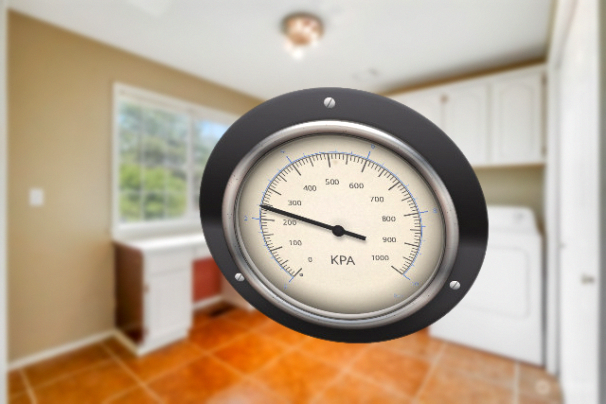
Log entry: **250** kPa
